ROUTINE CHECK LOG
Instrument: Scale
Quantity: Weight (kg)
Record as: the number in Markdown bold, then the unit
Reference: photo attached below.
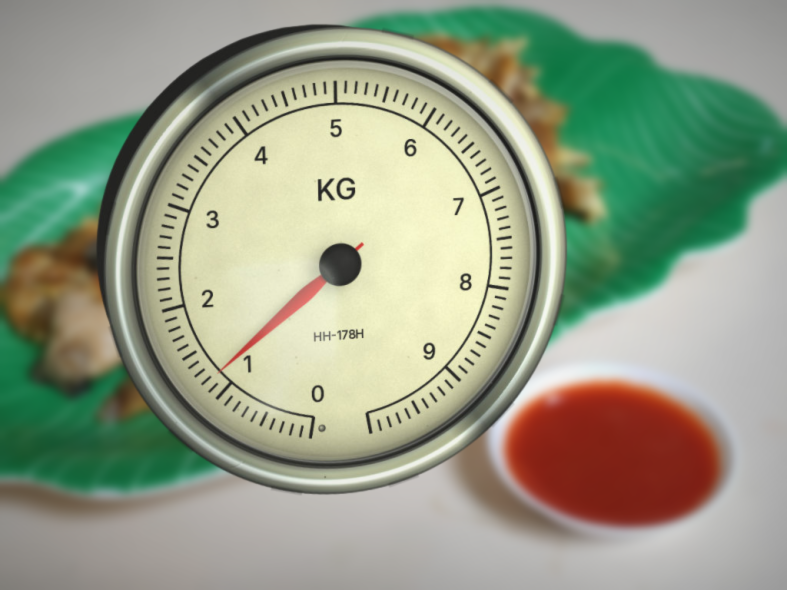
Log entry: **1.2** kg
